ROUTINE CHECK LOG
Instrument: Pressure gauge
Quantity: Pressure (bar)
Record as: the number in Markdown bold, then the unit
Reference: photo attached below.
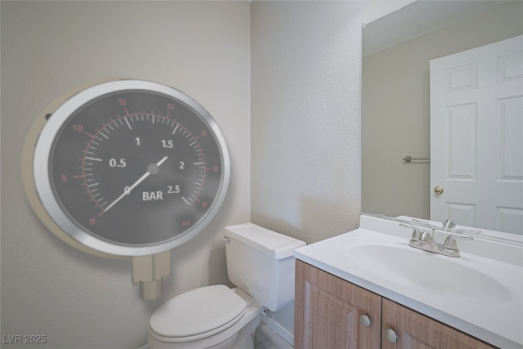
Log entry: **0** bar
